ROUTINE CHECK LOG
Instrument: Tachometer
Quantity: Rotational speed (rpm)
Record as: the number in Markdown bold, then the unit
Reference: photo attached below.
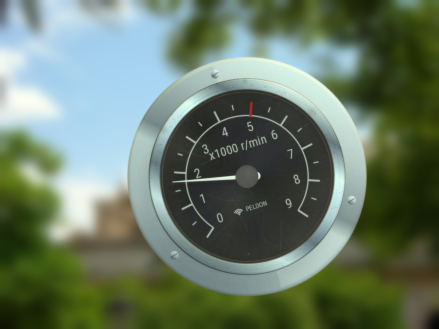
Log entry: **1750** rpm
